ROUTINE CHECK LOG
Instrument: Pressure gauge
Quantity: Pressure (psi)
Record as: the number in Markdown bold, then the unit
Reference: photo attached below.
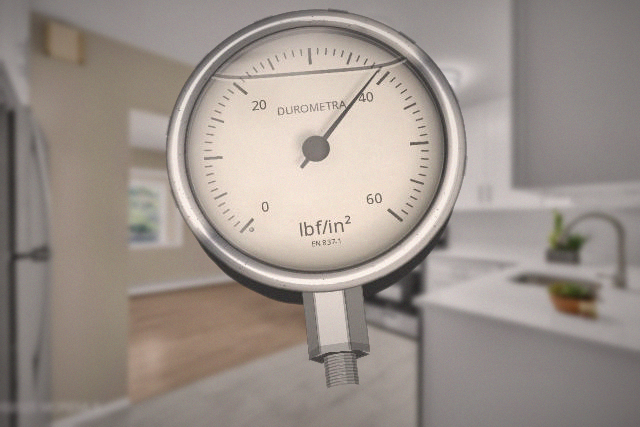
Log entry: **39** psi
